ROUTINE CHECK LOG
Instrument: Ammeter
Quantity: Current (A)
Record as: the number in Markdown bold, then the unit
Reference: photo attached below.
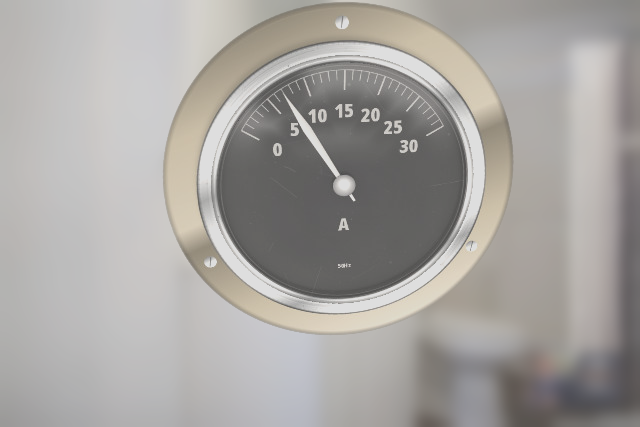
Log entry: **7** A
